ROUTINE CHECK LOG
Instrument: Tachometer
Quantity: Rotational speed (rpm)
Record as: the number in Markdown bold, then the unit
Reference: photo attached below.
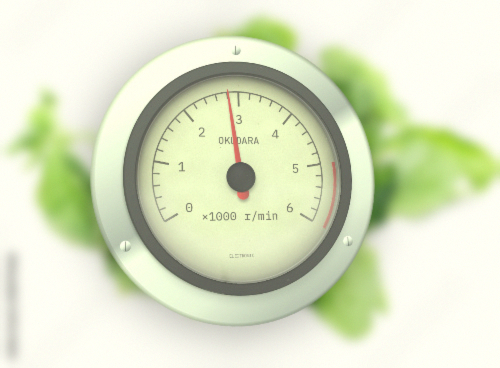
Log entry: **2800** rpm
